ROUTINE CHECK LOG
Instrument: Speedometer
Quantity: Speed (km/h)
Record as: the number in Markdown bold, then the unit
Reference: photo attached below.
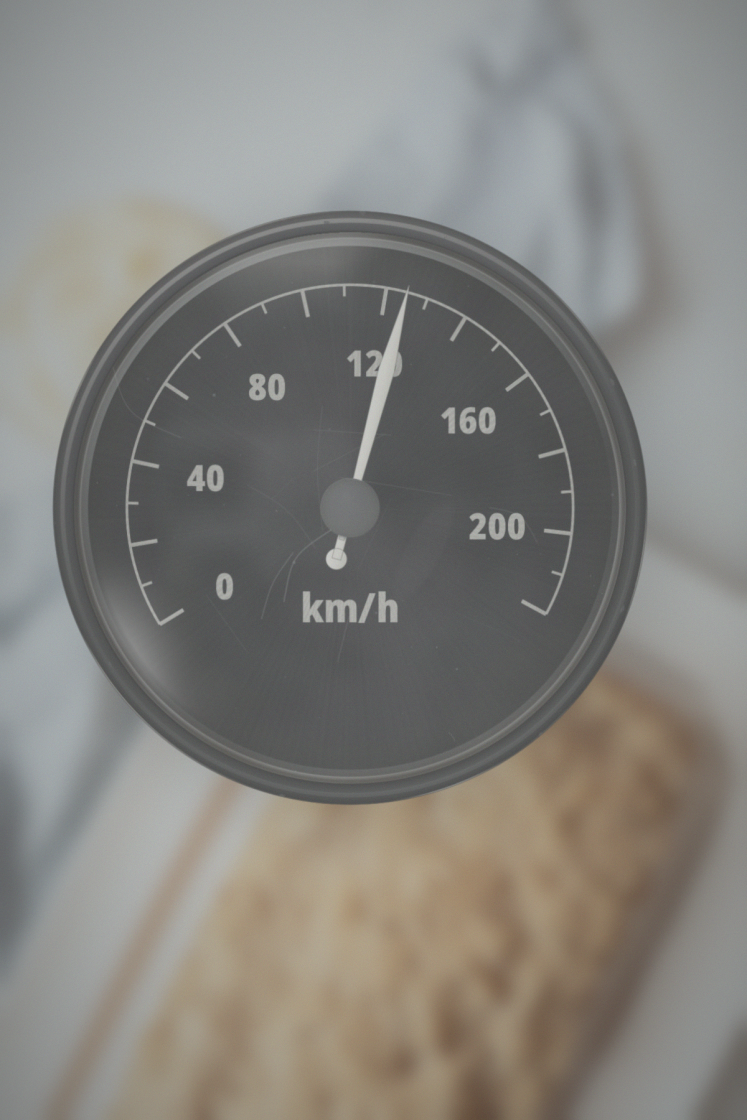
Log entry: **125** km/h
